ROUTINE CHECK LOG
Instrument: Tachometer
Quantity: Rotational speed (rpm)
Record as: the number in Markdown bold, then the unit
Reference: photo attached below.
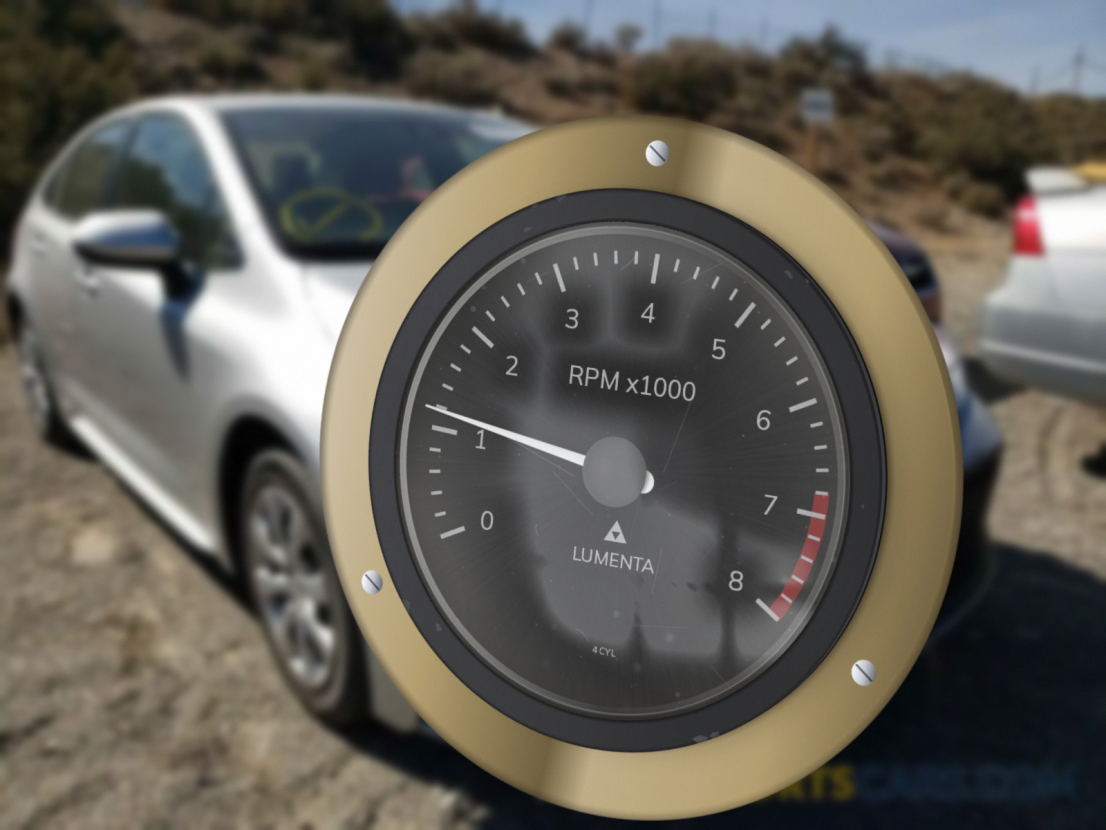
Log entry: **1200** rpm
